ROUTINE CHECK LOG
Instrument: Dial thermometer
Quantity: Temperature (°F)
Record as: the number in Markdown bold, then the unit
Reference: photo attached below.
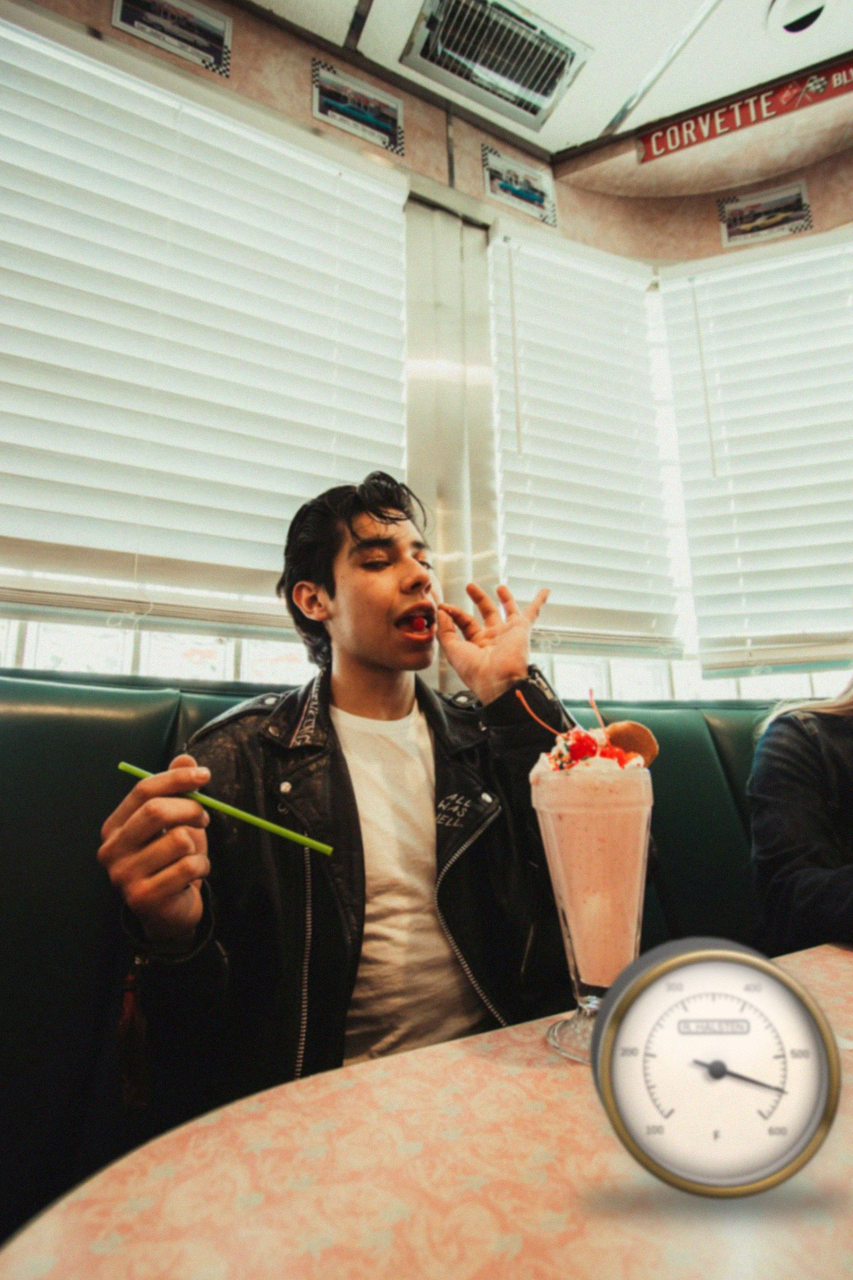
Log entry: **550** °F
